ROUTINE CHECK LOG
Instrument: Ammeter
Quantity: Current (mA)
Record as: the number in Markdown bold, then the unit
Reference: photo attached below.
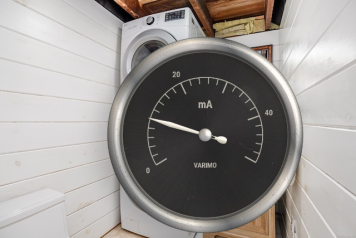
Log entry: **10** mA
